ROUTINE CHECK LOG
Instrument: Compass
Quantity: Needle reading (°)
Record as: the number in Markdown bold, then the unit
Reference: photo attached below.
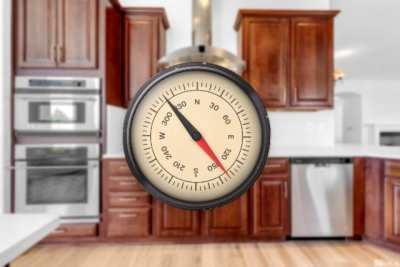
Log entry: **140** °
